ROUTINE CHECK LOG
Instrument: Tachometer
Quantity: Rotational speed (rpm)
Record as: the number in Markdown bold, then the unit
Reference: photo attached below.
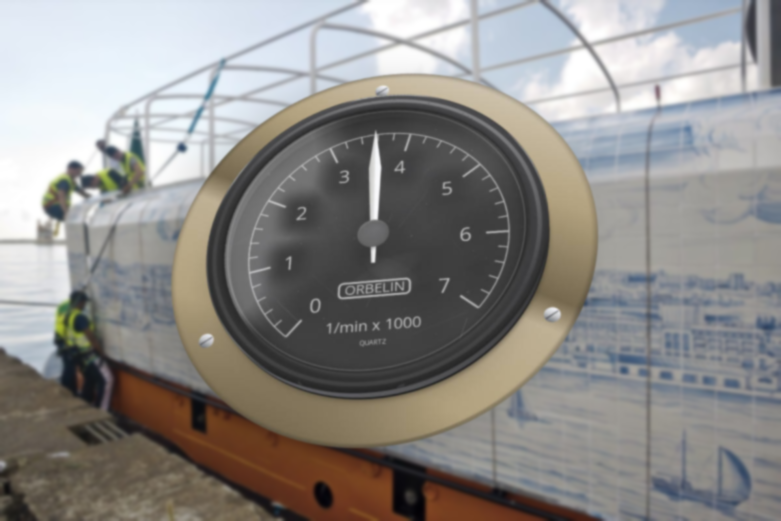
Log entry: **3600** rpm
